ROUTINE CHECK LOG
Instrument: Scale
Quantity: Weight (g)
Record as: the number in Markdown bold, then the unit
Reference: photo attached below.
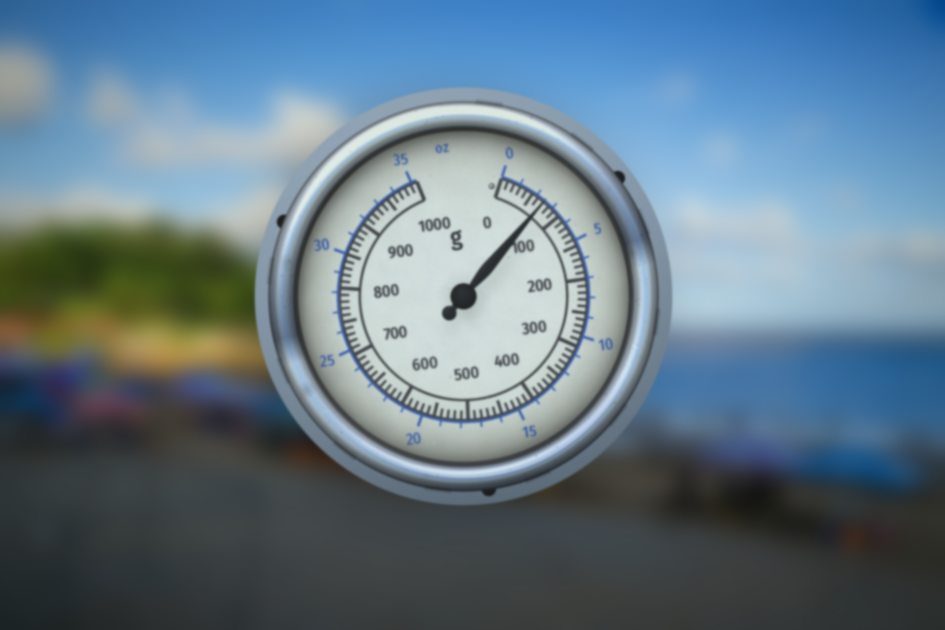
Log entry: **70** g
